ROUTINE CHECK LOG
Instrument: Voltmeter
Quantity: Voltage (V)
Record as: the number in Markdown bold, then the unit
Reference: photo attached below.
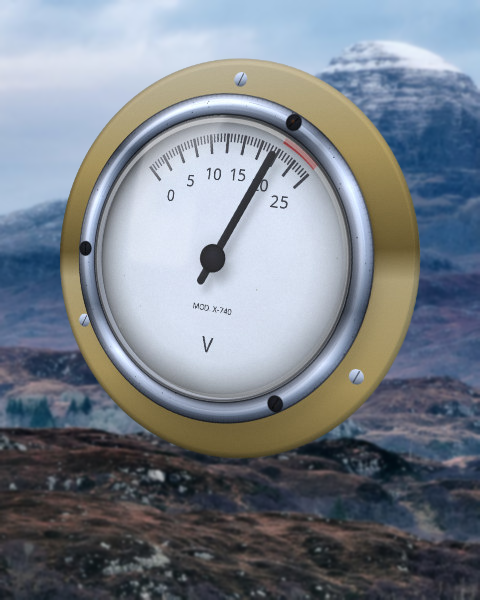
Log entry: **20** V
